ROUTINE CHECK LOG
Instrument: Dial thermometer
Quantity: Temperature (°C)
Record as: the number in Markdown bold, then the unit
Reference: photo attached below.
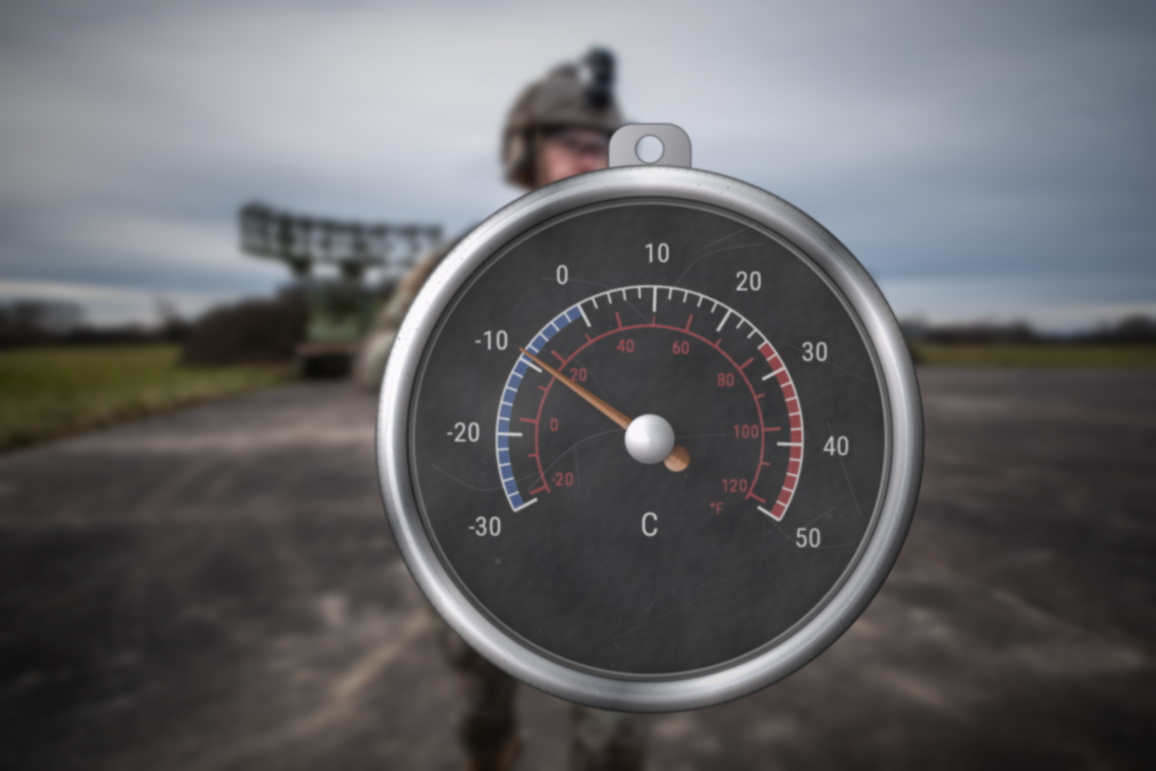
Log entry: **-9** °C
